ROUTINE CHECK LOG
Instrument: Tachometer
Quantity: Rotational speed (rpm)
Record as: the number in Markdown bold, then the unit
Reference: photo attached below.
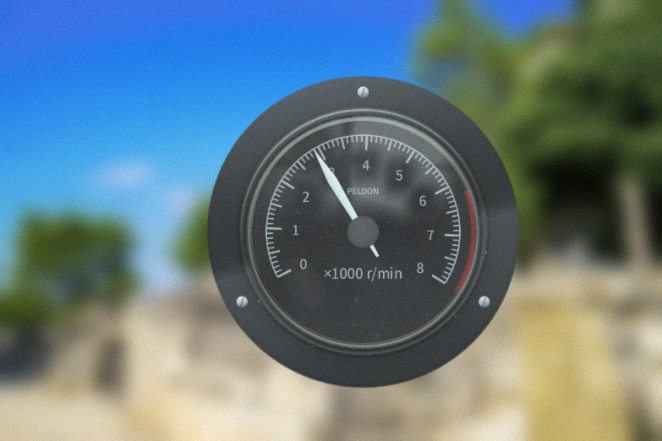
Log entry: **2900** rpm
